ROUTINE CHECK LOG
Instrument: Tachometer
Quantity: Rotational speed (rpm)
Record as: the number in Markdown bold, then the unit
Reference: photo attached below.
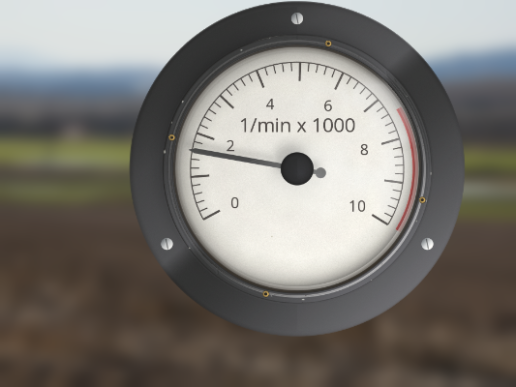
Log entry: **1600** rpm
